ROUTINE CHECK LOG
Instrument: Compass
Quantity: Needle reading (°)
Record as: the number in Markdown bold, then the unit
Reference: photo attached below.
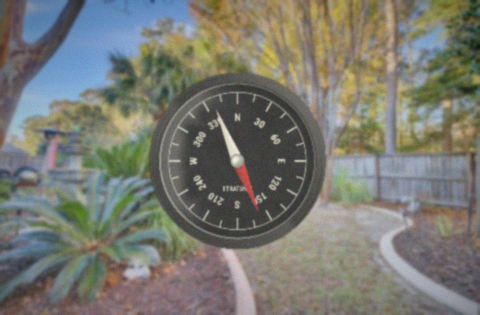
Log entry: **157.5** °
